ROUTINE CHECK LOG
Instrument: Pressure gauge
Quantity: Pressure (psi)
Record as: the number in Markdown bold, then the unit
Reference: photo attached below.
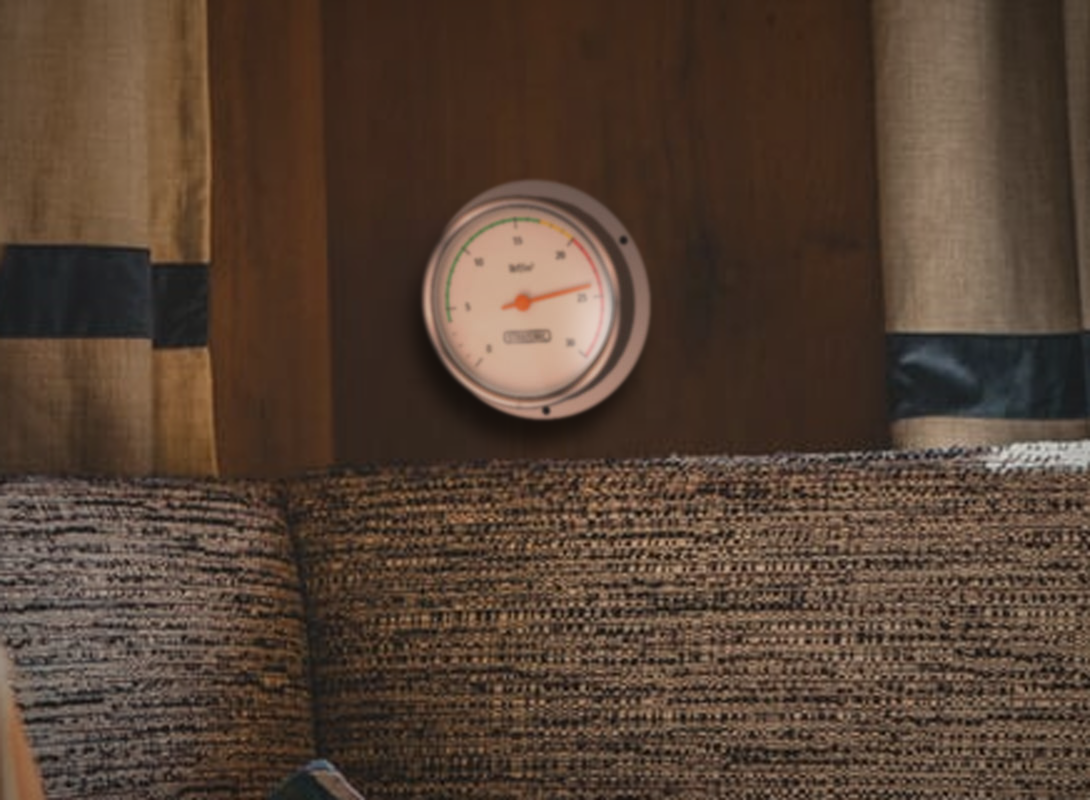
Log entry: **24** psi
